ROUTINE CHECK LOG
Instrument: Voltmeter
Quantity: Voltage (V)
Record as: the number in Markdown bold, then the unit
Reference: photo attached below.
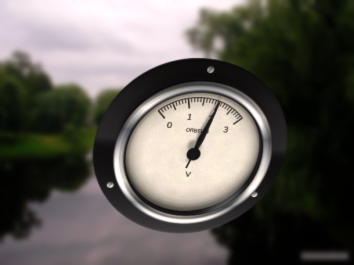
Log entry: **2** V
